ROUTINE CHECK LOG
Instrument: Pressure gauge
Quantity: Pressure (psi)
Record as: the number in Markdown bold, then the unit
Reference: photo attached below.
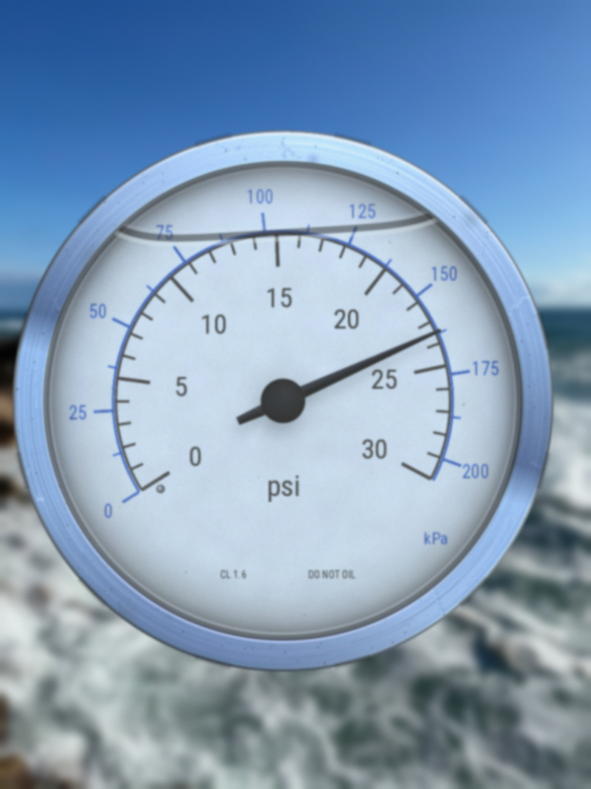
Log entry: **23.5** psi
